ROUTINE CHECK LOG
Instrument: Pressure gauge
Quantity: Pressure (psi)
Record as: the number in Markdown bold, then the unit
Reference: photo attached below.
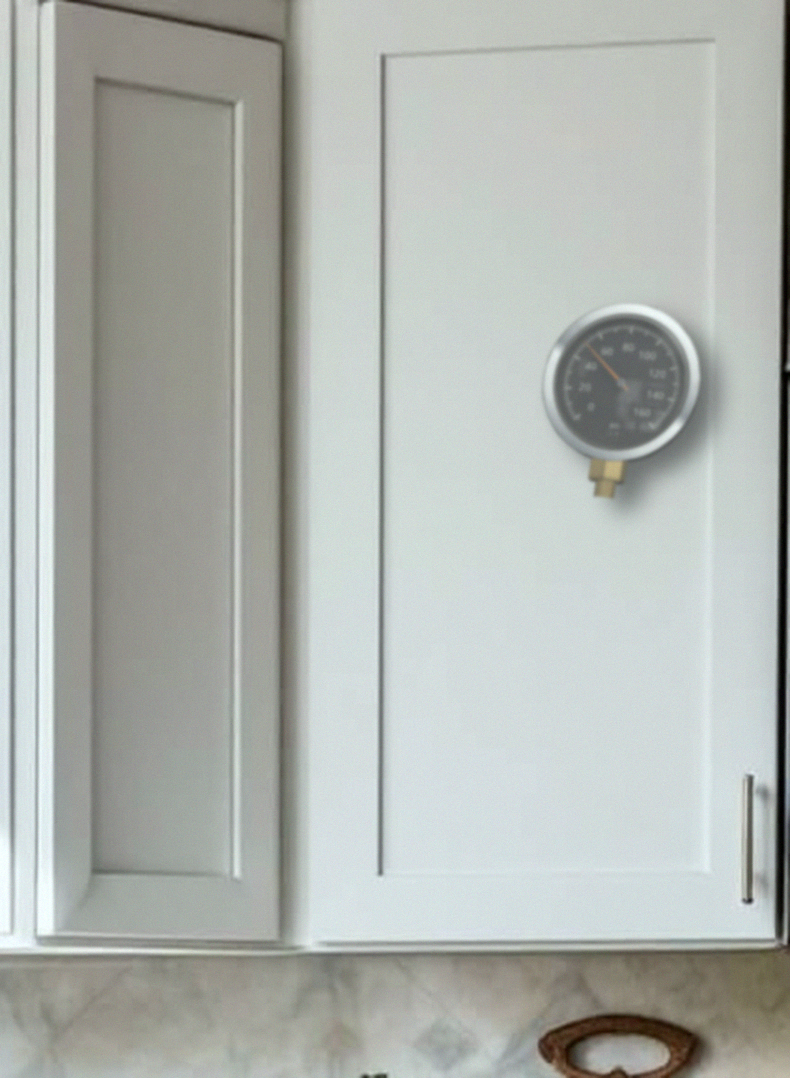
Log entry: **50** psi
